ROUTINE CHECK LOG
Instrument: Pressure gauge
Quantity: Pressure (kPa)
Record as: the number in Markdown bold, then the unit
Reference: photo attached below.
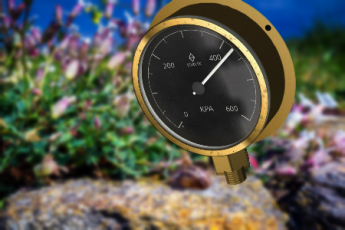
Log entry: **425** kPa
